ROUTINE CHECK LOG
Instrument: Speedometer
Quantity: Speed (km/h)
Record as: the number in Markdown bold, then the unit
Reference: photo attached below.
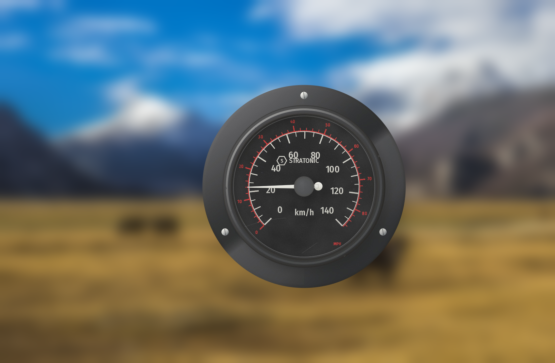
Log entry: **22.5** km/h
